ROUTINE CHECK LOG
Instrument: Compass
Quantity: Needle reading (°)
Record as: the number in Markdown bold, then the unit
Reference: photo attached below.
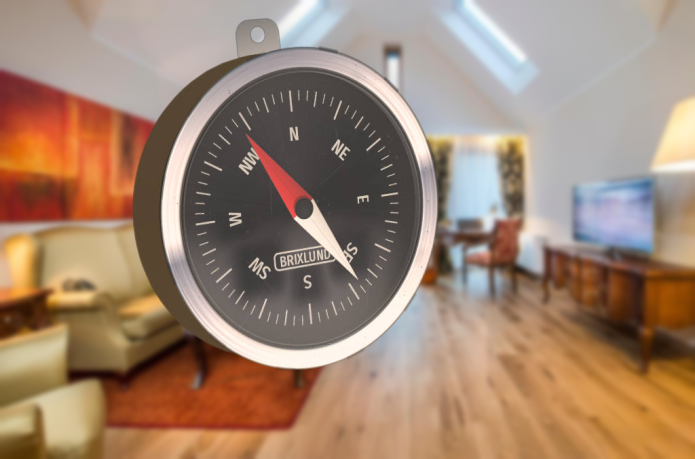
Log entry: **325** °
